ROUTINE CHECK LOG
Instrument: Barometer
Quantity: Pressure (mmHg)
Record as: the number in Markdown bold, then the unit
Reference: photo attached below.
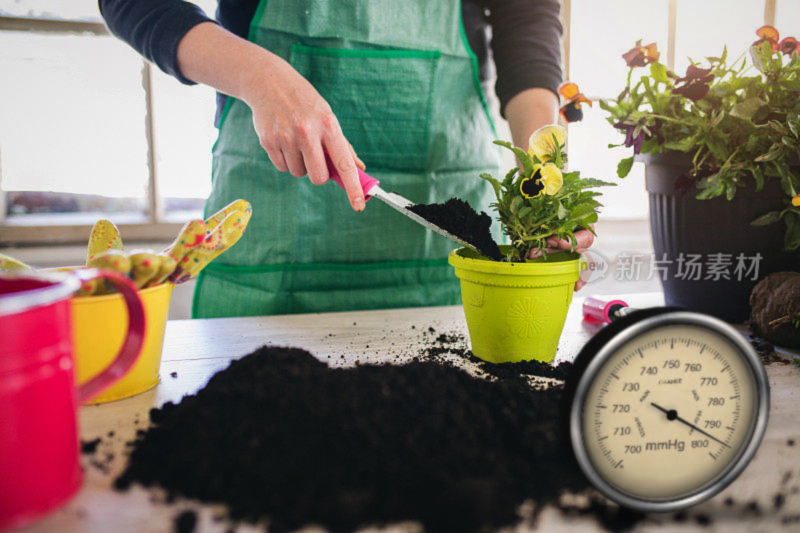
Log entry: **795** mmHg
